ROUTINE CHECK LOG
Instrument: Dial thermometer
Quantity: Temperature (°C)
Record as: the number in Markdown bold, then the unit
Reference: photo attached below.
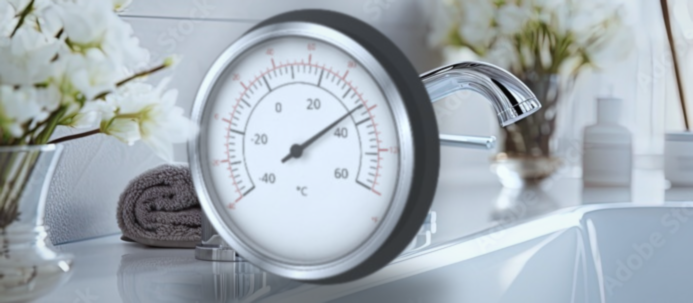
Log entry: **36** °C
